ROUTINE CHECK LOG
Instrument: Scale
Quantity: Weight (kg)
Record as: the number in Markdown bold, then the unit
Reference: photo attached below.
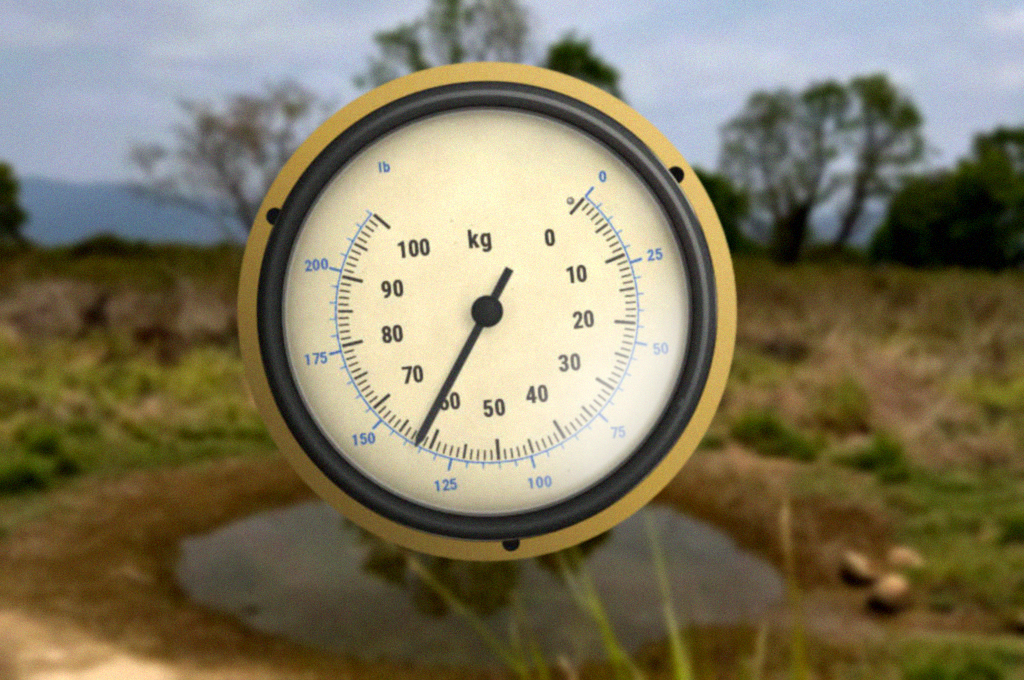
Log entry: **62** kg
